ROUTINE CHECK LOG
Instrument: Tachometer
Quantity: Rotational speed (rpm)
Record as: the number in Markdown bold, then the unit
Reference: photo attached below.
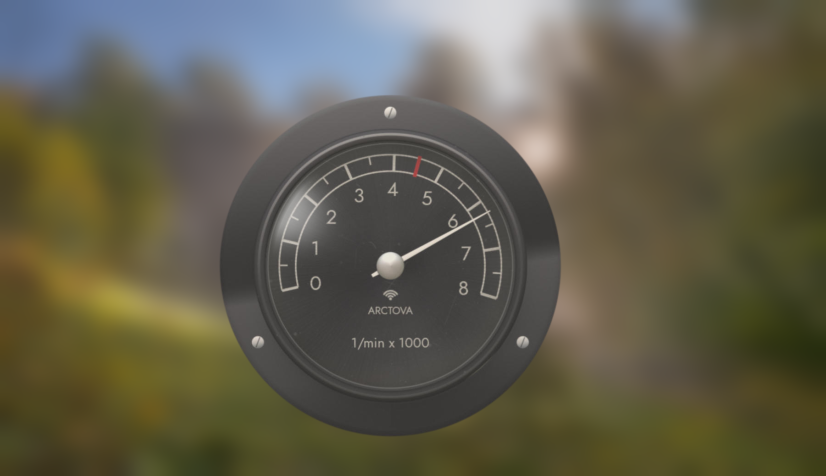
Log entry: **6250** rpm
